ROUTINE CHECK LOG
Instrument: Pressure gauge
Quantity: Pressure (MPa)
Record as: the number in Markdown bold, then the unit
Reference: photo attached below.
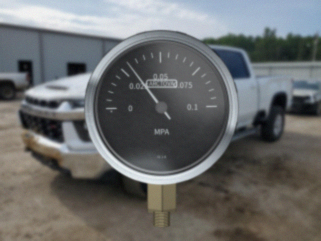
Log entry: **0.03** MPa
